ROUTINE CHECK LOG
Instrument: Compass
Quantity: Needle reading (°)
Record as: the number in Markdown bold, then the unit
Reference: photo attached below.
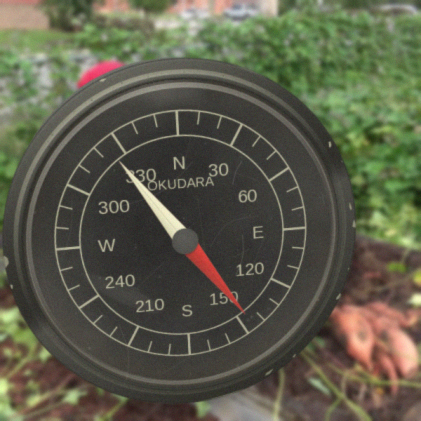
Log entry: **145** °
